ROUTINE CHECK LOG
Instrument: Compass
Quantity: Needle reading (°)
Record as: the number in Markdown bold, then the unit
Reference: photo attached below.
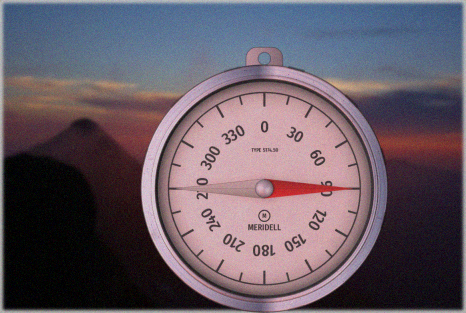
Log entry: **90** °
